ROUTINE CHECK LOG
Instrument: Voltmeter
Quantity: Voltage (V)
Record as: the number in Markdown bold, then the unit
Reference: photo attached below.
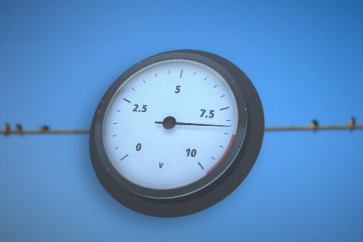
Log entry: **8.25** V
